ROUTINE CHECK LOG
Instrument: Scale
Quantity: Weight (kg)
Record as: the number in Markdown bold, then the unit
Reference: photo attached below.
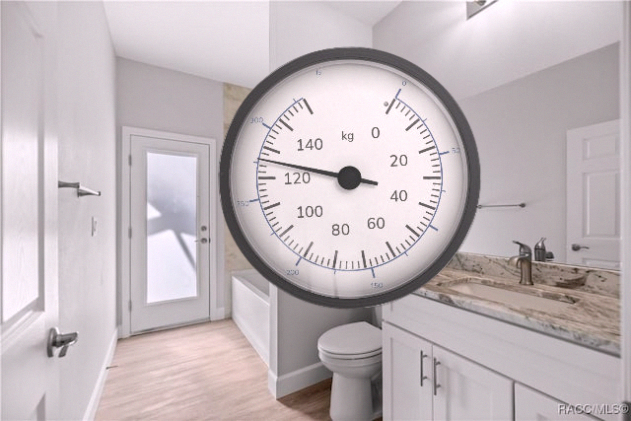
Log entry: **126** kg
